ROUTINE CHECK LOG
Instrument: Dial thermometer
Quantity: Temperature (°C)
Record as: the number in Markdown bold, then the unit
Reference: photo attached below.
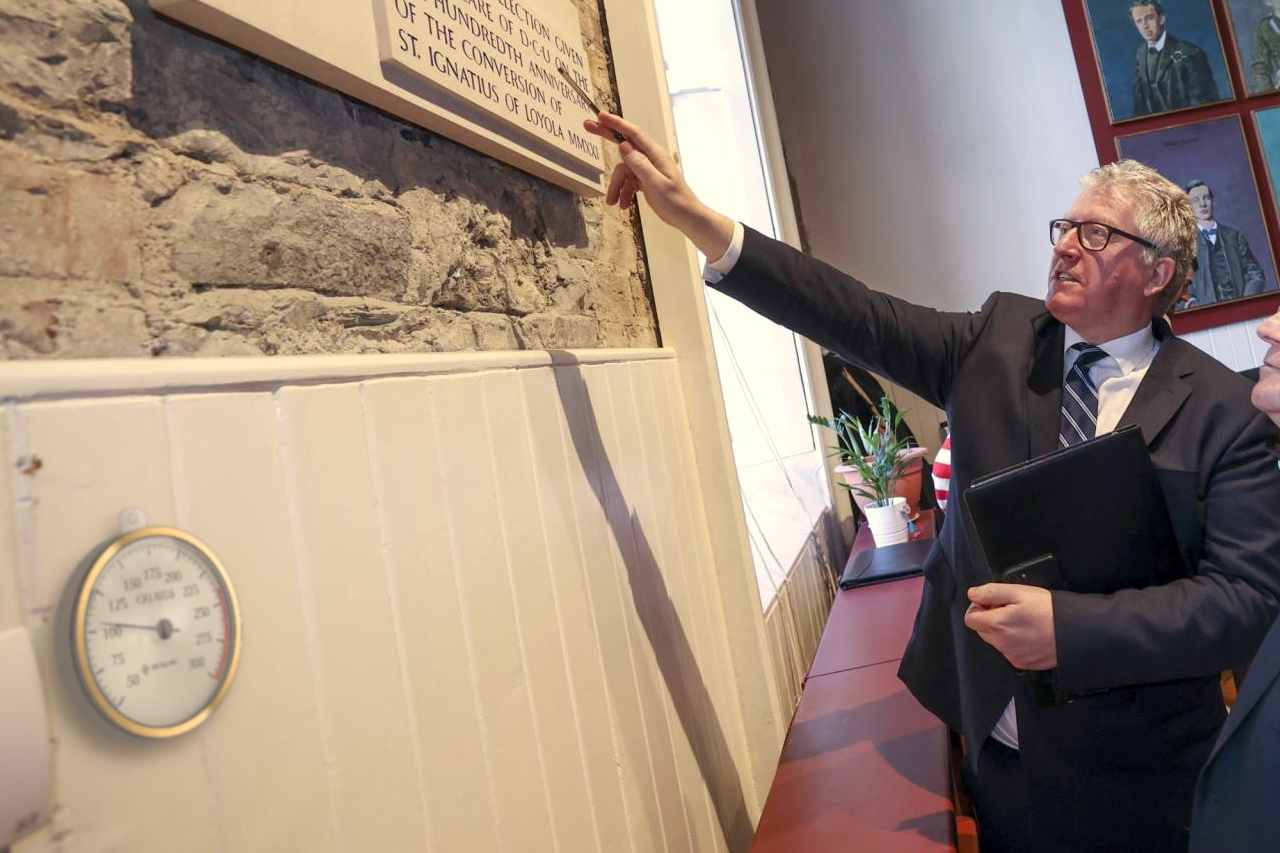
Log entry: **105** °C
